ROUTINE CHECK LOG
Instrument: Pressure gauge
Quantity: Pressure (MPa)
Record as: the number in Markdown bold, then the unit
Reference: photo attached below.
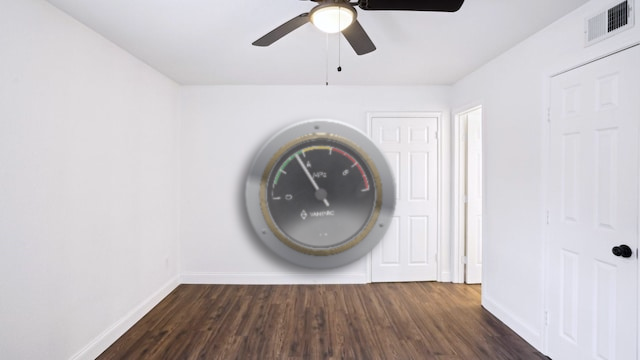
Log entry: **3.5** MPa
